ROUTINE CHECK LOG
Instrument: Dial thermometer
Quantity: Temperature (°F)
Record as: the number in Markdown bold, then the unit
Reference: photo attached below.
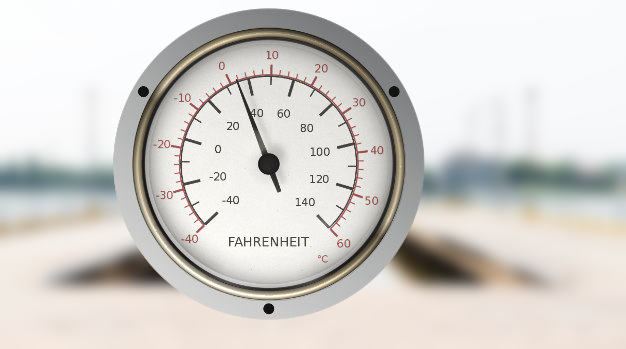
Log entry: **35** °F
